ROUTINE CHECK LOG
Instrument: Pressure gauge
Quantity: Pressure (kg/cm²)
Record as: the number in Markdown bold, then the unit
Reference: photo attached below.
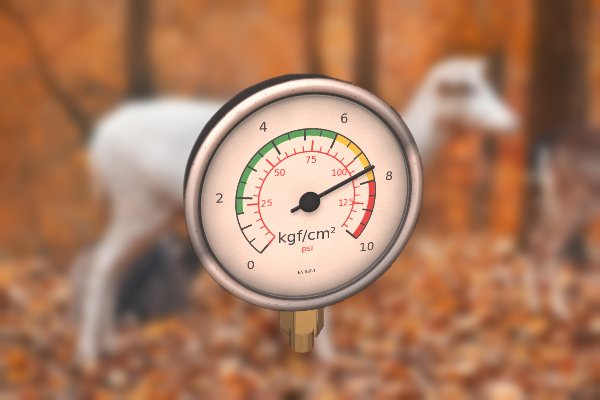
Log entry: **7.5** kg/cm²
